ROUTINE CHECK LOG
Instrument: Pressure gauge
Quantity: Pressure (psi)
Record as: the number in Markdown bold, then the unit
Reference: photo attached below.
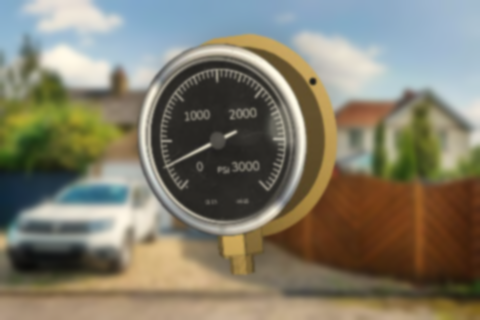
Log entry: **250** psi
